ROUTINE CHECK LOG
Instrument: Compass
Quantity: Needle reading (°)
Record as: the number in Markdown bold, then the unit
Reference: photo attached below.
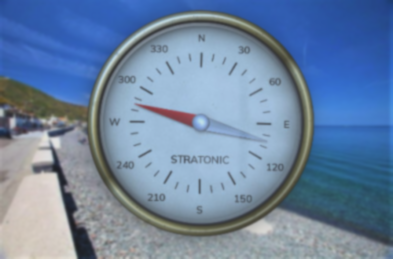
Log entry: **285** °
